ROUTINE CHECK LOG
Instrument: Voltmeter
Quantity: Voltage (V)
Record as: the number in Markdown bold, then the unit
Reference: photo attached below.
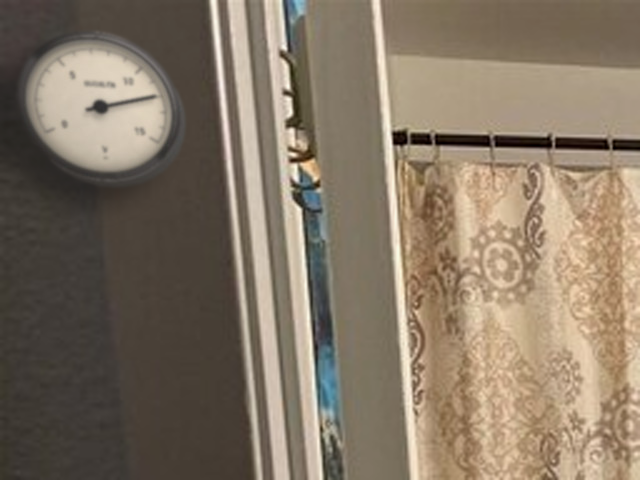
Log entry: **12** V
